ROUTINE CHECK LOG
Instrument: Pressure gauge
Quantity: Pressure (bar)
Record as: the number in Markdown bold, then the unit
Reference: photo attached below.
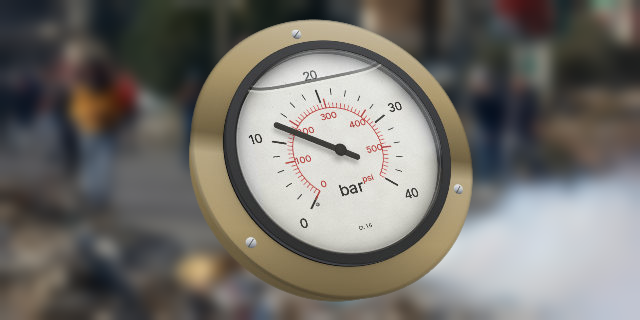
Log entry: **12** bar
